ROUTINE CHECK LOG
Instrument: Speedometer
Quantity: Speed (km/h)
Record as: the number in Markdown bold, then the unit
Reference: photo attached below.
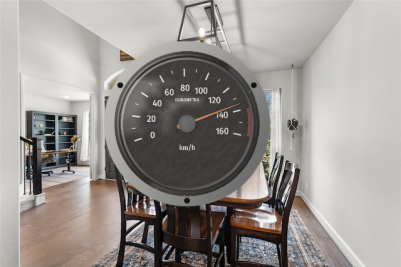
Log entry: **135** km/h
